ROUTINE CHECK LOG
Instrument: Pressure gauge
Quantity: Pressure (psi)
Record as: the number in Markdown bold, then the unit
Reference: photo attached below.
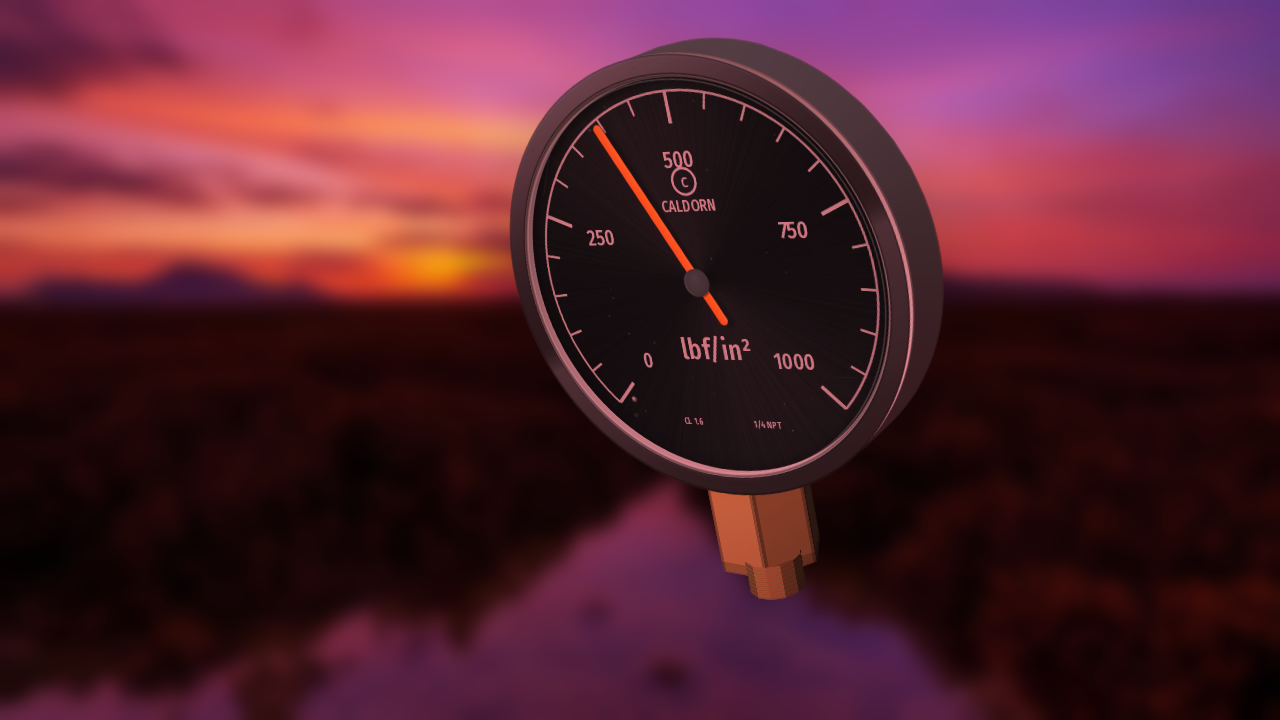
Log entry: **400** psi
